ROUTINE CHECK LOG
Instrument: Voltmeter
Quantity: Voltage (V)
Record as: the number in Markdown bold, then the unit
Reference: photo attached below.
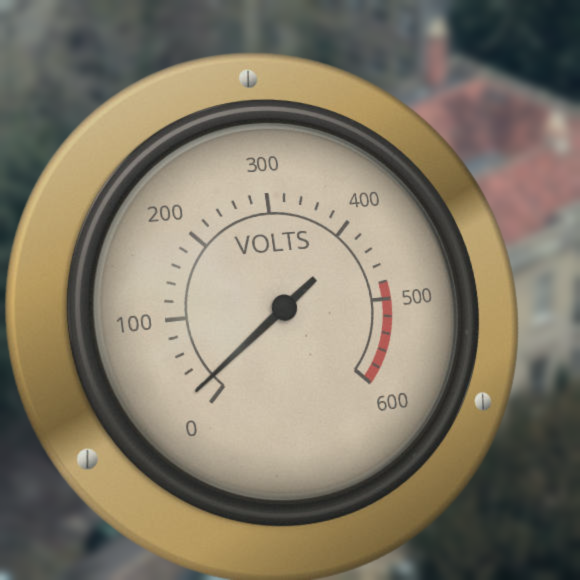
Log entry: **20** V
